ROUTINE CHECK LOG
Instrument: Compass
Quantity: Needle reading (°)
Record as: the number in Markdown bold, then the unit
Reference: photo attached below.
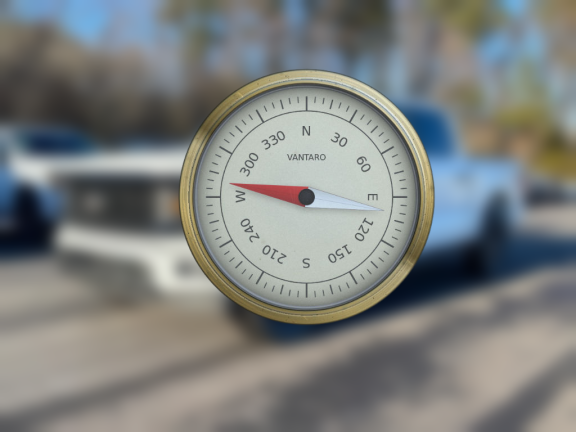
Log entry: **280** °
